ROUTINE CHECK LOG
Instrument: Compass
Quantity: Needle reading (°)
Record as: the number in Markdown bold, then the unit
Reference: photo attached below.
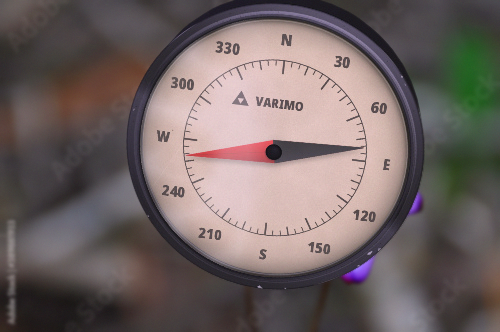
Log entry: **260** °
